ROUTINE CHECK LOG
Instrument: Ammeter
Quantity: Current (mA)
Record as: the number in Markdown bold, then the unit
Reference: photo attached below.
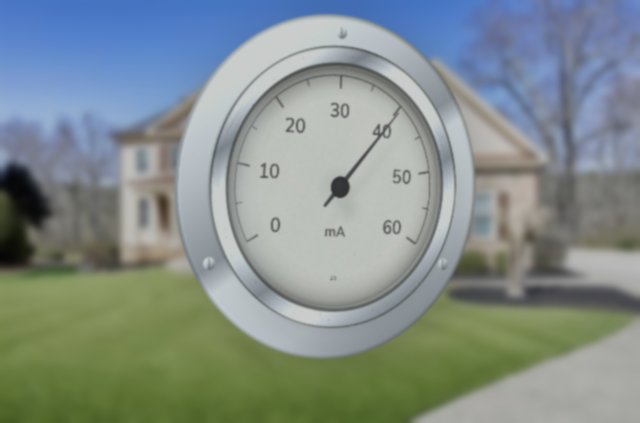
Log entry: **40** mA
